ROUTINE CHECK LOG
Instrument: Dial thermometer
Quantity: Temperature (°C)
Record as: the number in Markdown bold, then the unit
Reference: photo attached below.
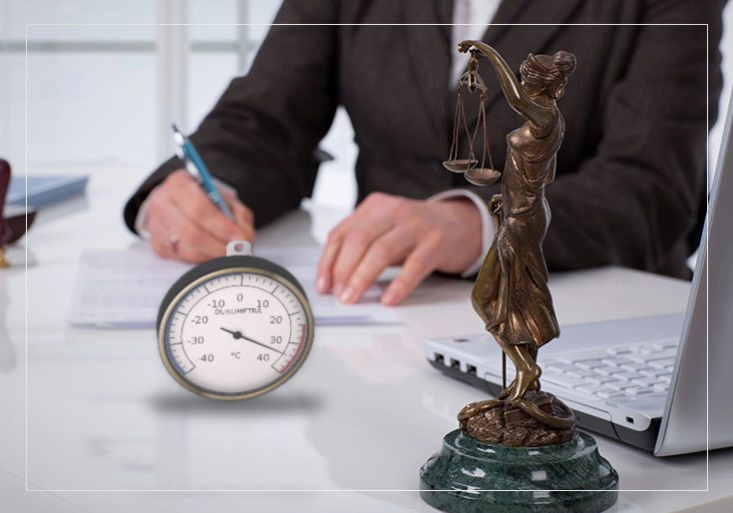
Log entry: **34** °C
